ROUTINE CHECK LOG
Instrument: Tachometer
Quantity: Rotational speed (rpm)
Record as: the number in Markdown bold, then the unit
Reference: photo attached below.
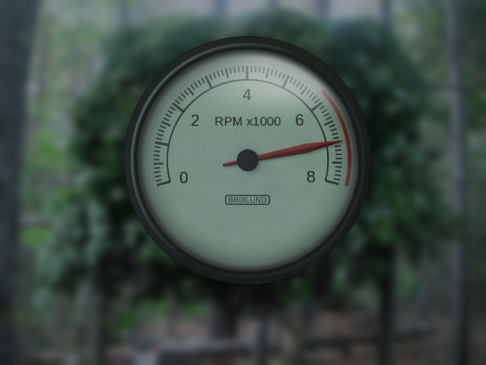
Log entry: **7000** rpm
